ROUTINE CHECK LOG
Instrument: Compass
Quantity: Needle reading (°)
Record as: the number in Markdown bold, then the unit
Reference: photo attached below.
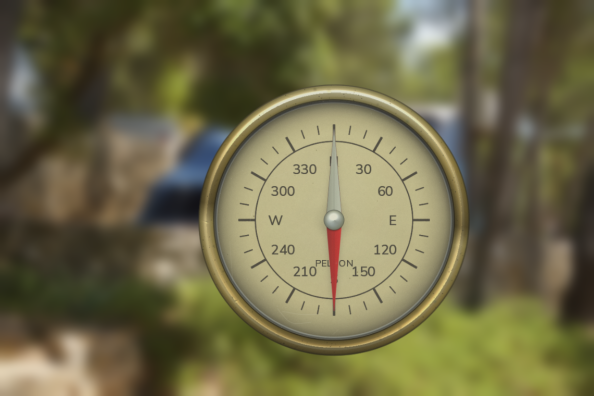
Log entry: **180** °
